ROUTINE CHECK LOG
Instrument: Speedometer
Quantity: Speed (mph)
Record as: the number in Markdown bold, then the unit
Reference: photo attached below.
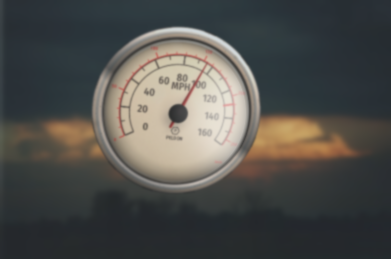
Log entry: **95** mph
